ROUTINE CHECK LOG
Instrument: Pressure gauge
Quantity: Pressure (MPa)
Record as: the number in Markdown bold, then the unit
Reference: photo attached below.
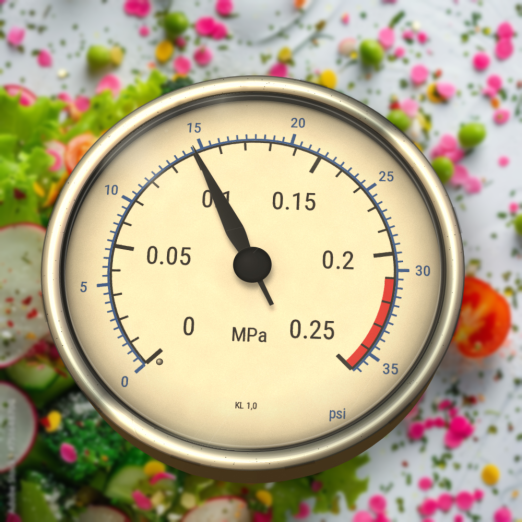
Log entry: **0.1** MPa
